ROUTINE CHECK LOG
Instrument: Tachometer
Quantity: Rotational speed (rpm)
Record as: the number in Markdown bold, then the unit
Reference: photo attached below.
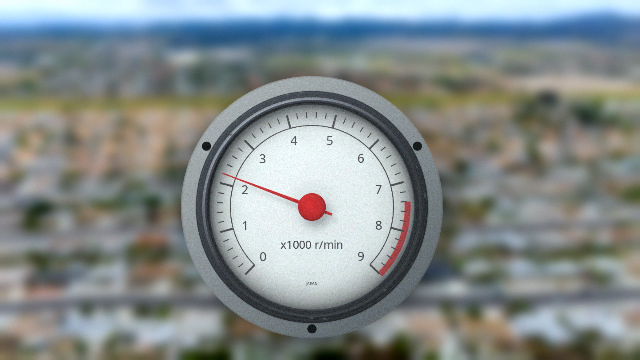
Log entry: **2200** rpm
